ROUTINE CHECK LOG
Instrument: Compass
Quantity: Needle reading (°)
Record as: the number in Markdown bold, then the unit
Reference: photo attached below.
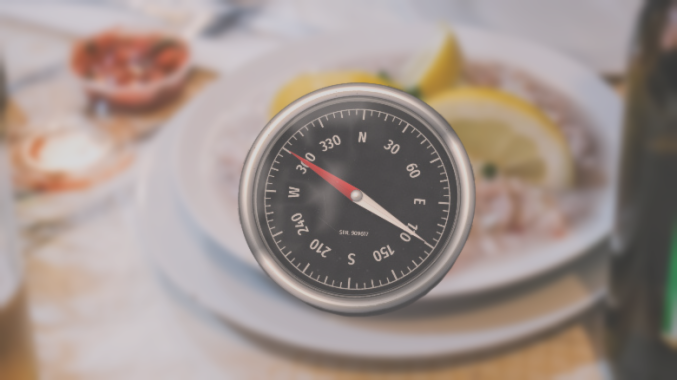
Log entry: **300** °
